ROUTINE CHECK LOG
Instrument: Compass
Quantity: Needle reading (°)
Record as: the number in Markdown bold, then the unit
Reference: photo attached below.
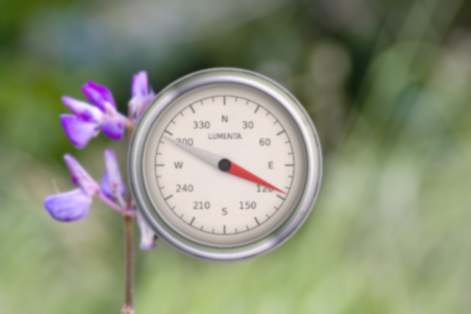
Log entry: **115** °
